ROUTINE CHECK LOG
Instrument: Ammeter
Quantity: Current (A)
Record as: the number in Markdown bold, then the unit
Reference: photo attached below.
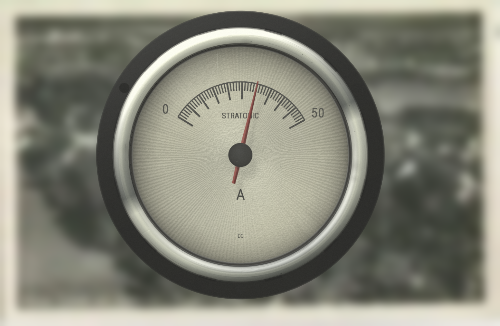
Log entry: **30** A
